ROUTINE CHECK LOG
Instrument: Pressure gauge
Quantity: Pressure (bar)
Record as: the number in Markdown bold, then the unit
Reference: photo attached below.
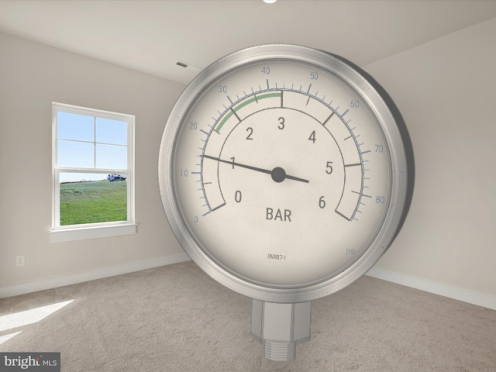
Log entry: **1** bar
